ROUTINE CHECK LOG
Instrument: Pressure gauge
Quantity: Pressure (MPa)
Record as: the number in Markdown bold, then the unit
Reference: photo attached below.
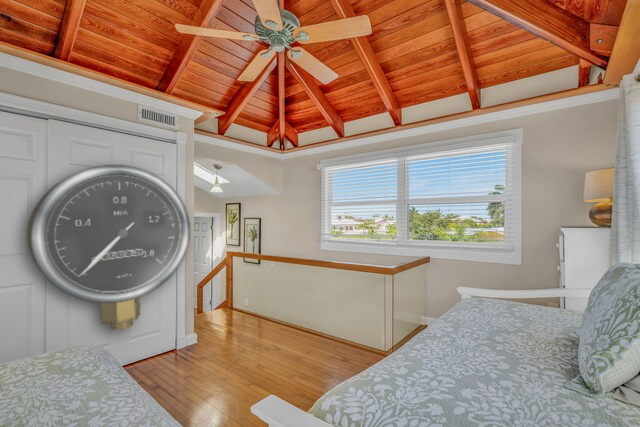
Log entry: **0** MPa
